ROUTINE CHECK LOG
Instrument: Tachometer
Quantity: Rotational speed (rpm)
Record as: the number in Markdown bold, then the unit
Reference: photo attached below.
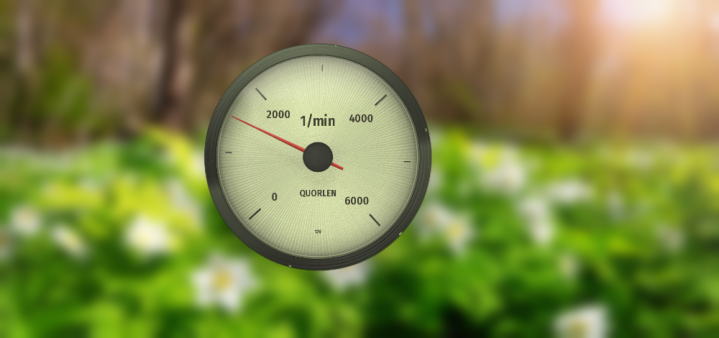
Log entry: **1500** rpm
